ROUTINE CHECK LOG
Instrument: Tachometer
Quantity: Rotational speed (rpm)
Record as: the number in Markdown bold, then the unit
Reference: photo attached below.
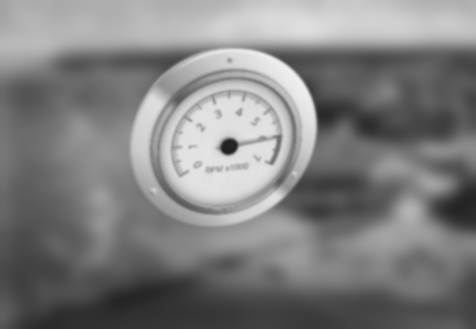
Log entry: **6000** rpm
